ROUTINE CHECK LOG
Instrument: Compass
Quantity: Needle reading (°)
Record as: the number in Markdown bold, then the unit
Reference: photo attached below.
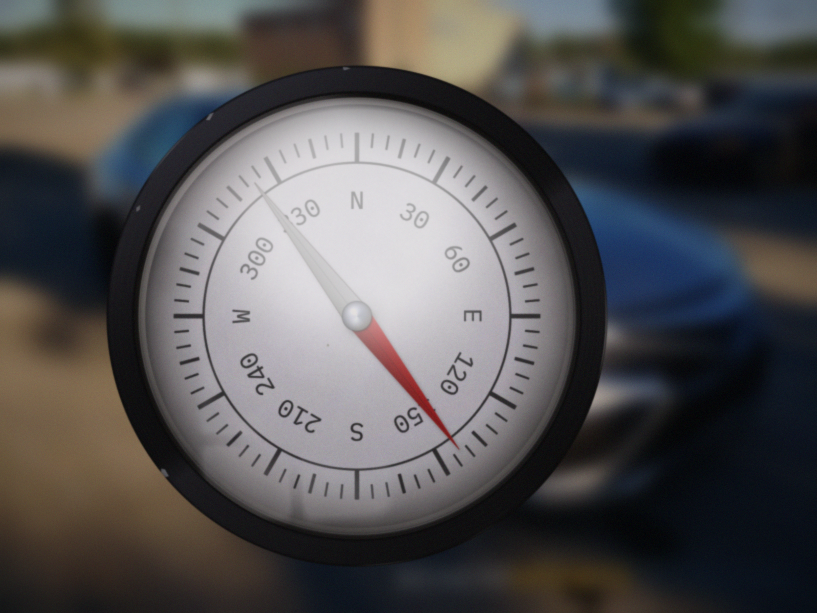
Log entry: **142.5** °
